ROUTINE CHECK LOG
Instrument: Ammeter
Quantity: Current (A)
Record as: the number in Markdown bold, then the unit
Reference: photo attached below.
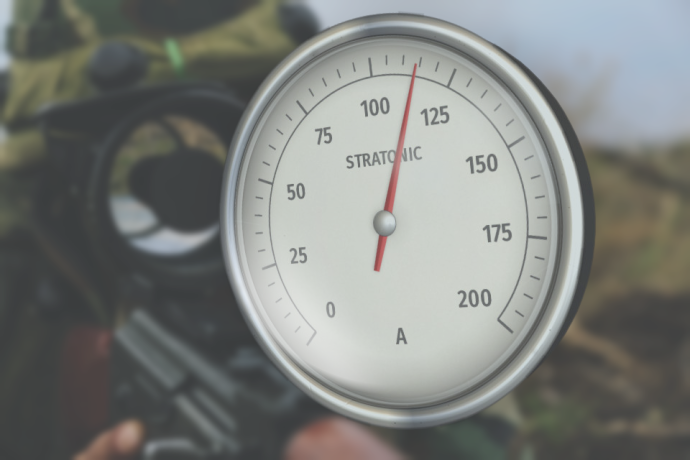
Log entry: **115** A
